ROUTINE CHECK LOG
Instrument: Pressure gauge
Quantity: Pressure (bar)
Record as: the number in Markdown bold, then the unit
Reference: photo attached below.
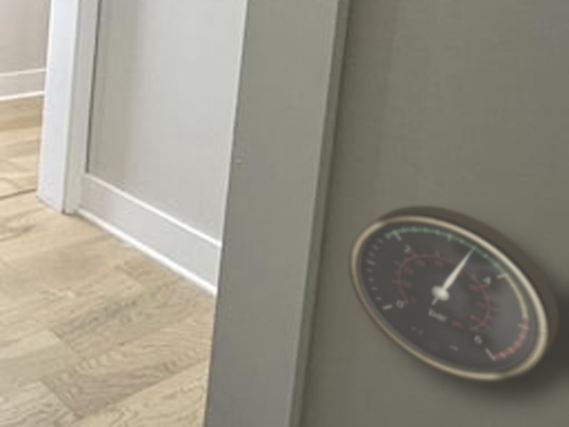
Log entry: **3.4** bar
